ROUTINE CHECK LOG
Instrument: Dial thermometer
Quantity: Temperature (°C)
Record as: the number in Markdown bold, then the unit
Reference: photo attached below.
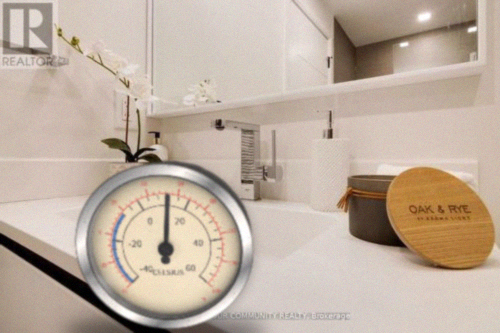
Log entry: **12** °C
